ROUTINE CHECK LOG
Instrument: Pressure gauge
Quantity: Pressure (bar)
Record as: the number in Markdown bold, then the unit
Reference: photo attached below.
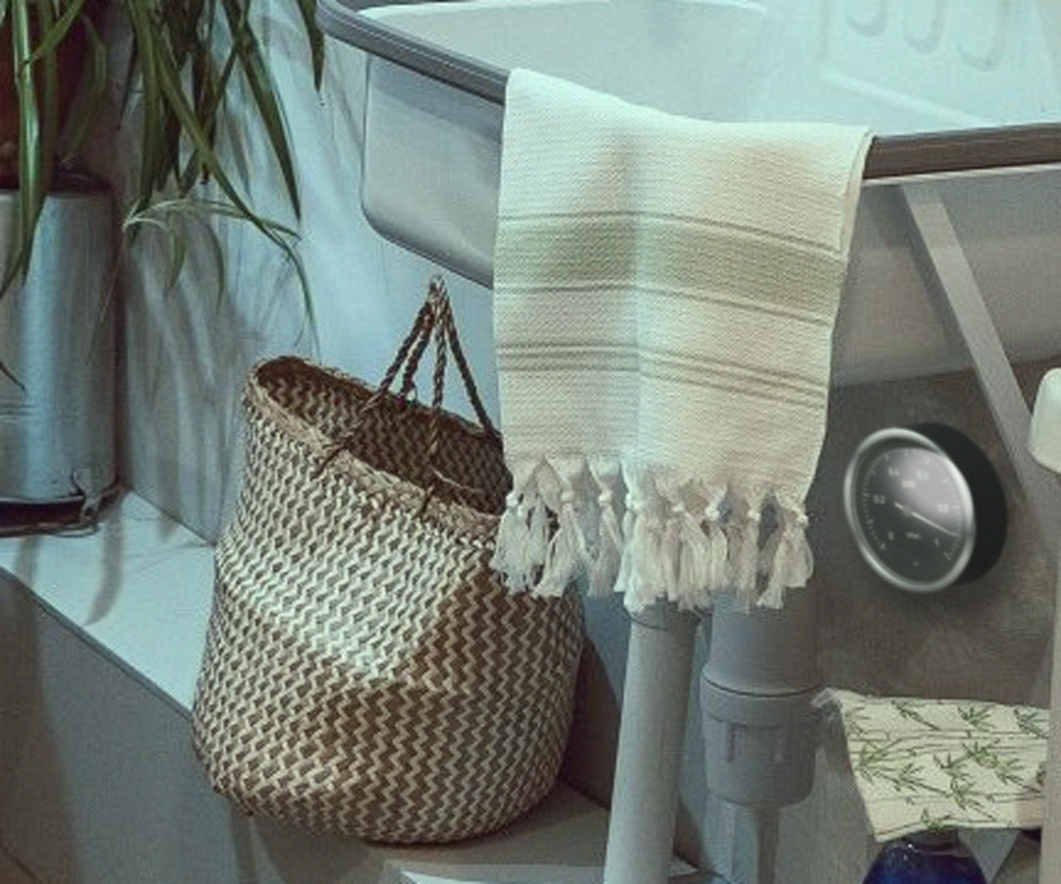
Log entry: **0.9** bar
